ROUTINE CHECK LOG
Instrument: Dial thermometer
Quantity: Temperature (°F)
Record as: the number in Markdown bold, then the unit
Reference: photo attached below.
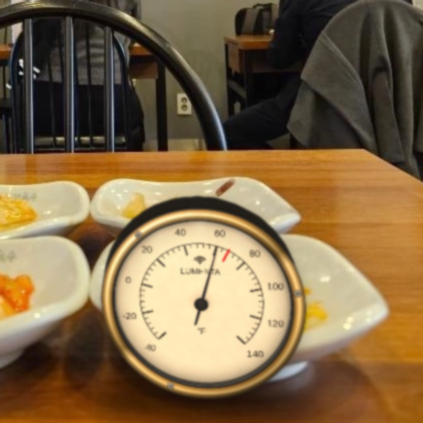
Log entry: **60** °F
